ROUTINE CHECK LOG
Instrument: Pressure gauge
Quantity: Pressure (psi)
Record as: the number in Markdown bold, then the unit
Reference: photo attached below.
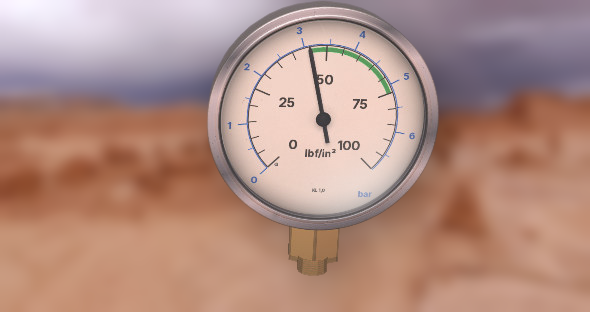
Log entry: **45** psi
